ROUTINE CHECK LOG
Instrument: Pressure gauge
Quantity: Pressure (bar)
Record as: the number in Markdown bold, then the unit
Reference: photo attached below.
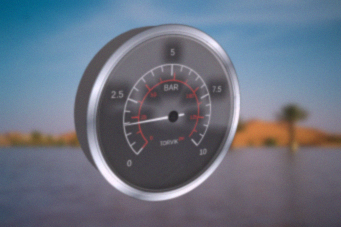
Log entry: **1.5** bar
